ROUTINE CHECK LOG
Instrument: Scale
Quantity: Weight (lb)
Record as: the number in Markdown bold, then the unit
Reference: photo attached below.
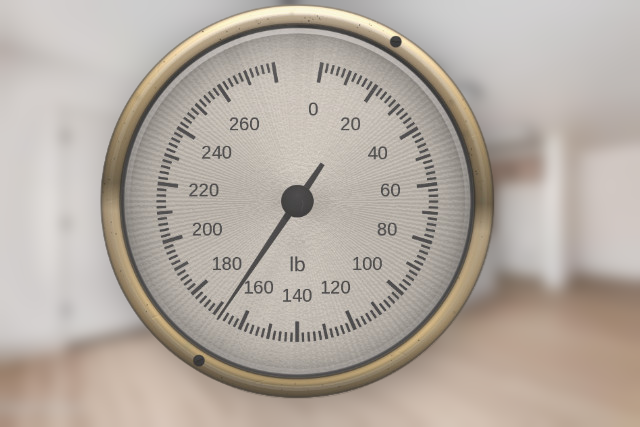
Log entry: **168** lb
